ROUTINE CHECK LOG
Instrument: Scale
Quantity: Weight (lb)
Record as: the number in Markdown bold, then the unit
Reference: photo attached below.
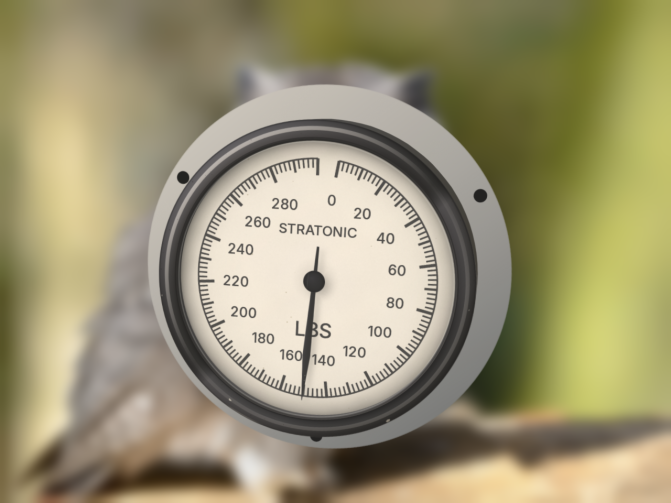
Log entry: **150** lb
